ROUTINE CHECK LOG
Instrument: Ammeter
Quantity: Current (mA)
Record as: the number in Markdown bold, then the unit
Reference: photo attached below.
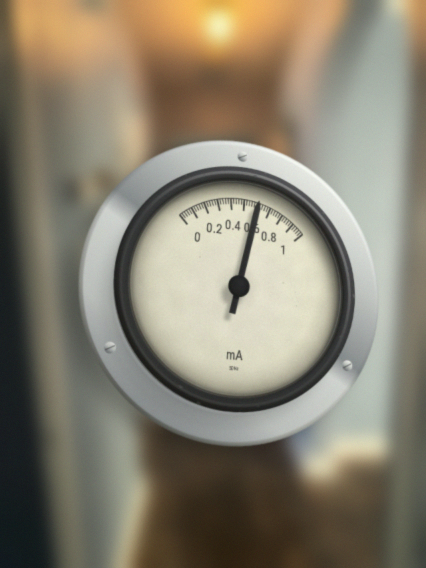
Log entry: **0.6** mA
